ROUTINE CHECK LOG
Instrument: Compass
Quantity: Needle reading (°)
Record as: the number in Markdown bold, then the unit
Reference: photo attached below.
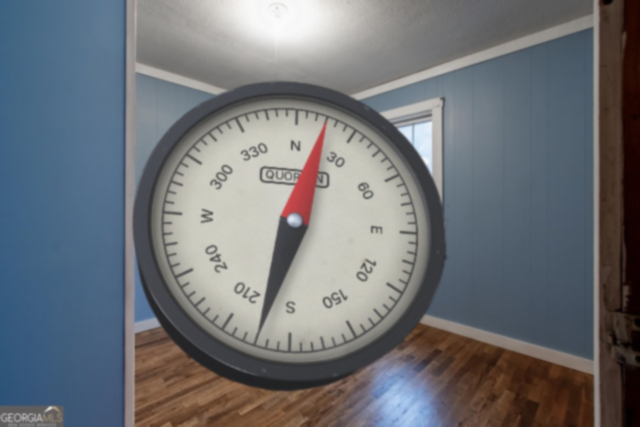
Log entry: **15** °
